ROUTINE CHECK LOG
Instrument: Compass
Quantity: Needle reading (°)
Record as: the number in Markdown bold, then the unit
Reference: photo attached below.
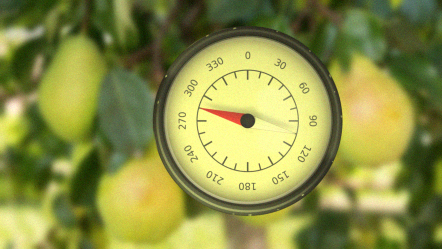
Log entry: **285** °
